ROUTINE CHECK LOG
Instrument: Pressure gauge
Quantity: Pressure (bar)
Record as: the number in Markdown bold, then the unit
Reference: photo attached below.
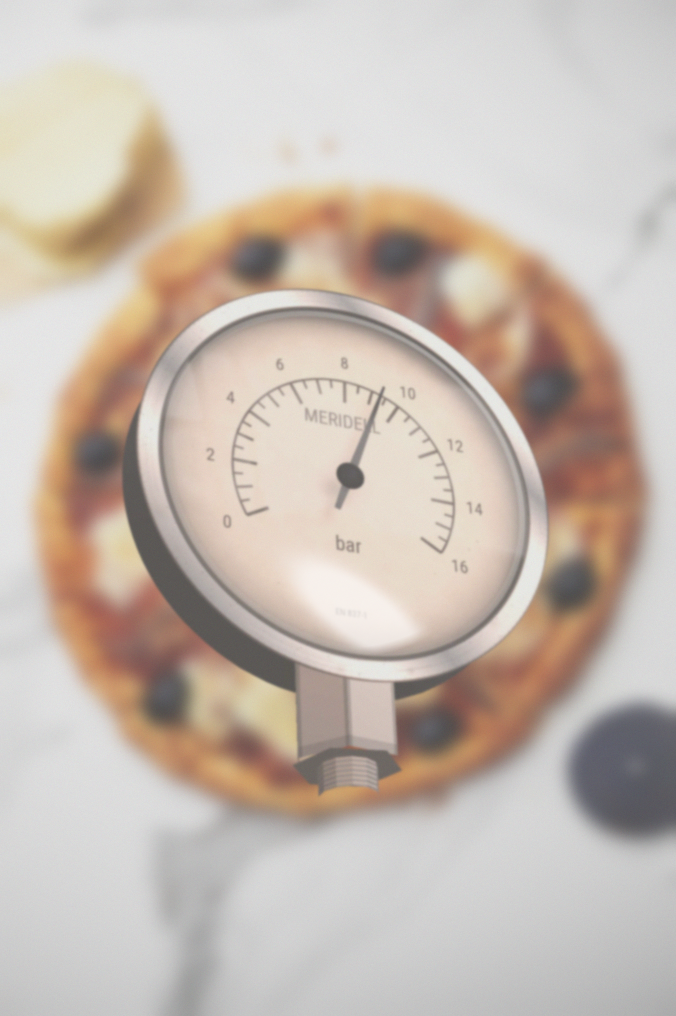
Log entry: **9.25** bar
